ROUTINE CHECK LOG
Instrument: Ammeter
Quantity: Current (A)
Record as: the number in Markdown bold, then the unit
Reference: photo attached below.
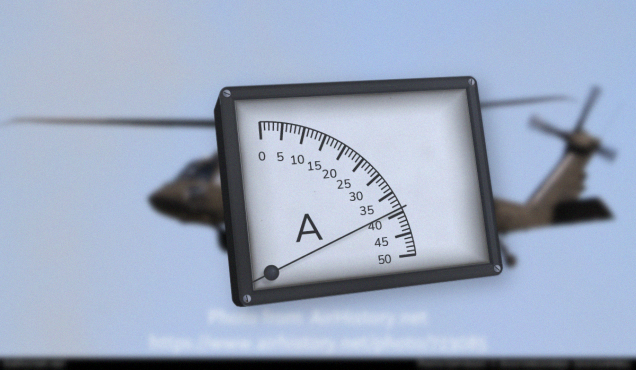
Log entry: **39** A
